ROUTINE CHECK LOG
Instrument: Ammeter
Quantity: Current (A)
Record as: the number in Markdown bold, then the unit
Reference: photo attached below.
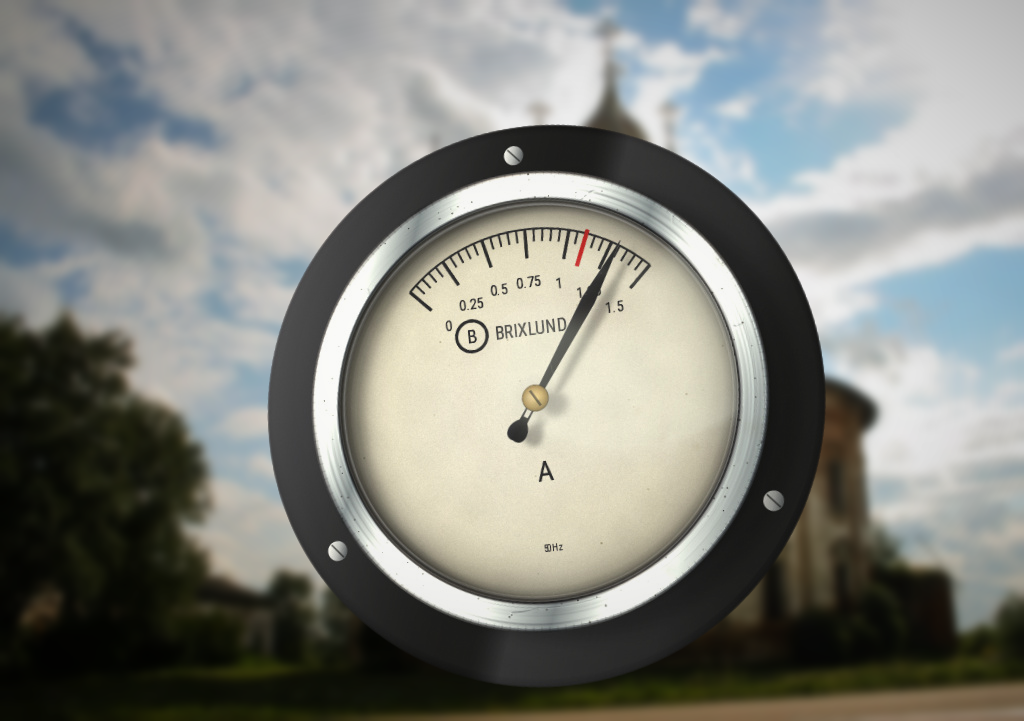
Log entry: **1.3** A
